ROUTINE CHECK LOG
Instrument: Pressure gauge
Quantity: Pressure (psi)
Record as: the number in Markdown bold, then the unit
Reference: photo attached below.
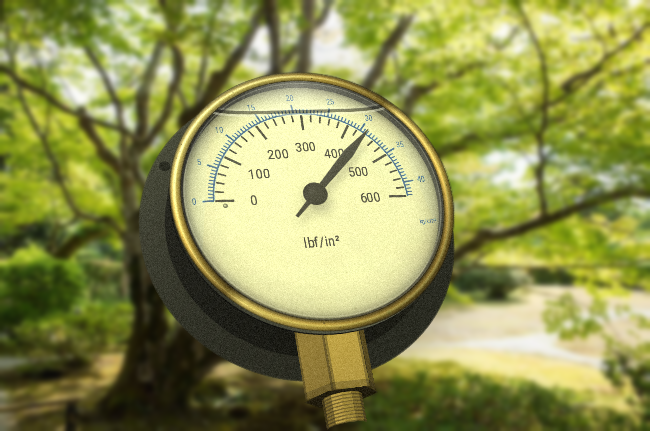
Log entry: **440** psi
